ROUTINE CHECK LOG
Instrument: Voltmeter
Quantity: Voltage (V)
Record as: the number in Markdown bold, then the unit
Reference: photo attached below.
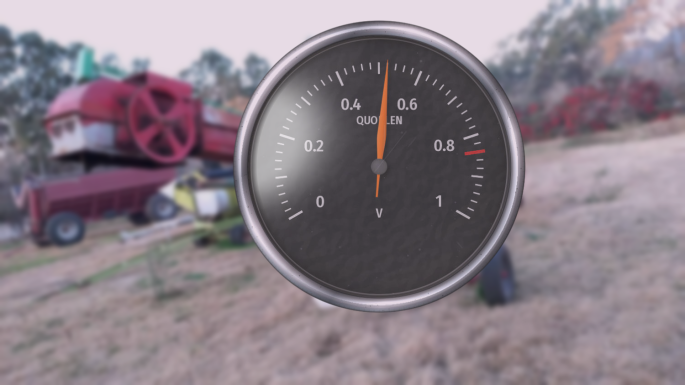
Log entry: **0.52** V
